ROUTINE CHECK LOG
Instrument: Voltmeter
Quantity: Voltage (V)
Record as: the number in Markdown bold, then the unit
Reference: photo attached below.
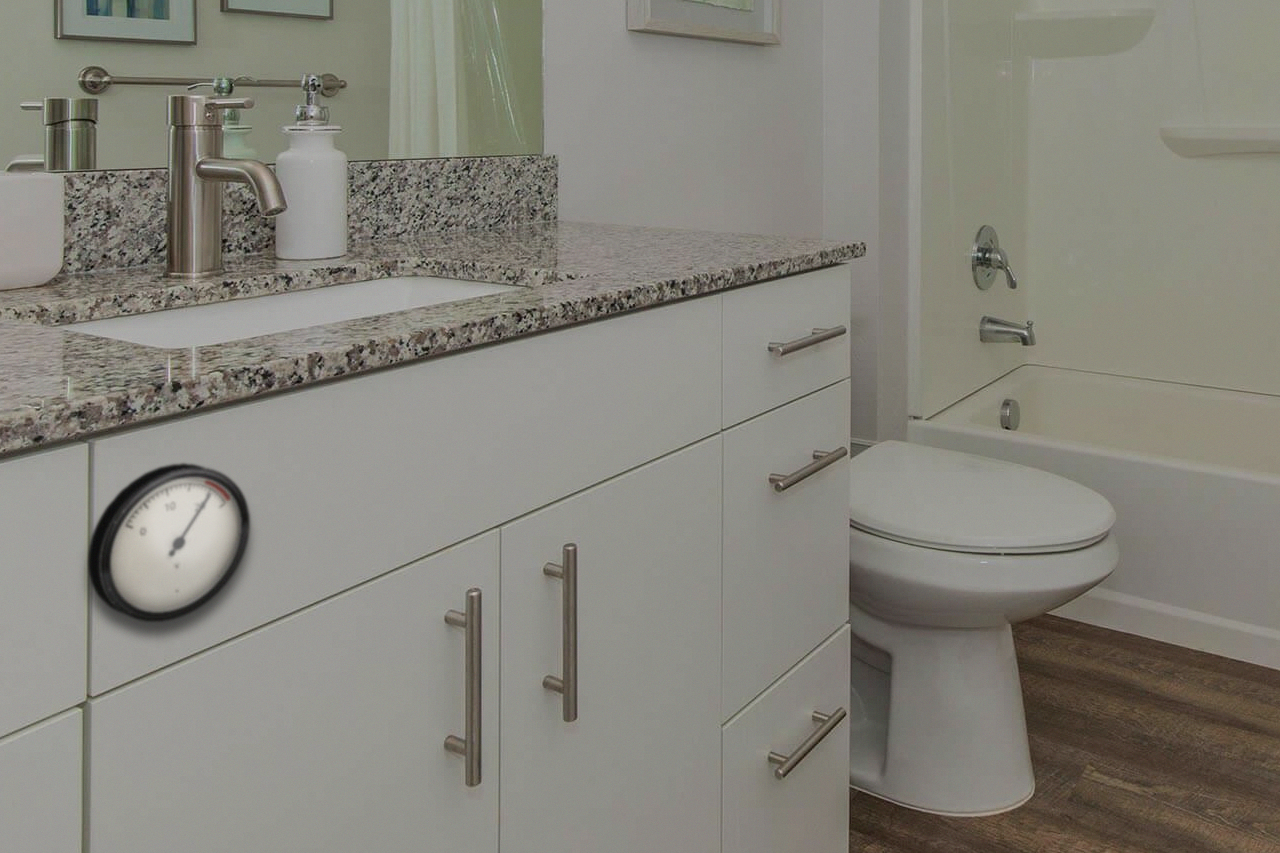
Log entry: **20** V
